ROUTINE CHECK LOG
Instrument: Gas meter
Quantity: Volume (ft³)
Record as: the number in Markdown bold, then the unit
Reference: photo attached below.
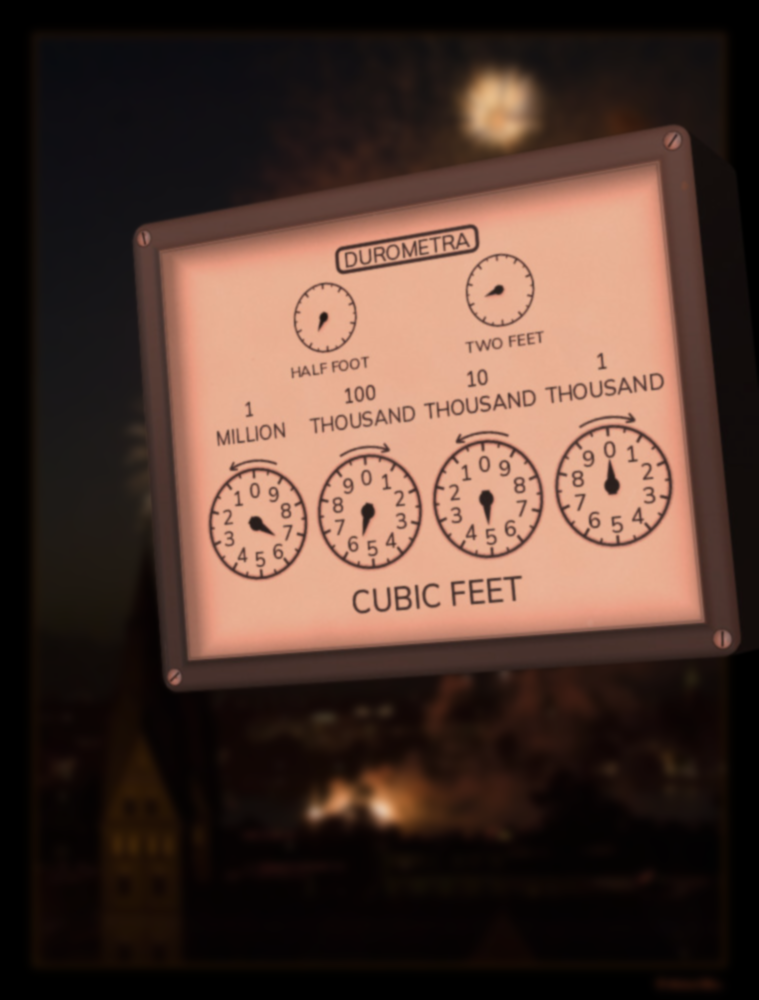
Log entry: **655000** ft³
